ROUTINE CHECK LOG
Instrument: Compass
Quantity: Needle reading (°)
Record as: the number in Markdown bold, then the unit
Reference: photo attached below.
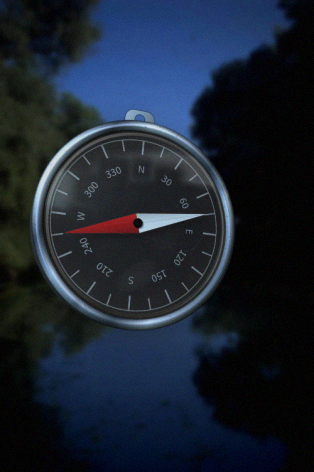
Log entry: **255** °
